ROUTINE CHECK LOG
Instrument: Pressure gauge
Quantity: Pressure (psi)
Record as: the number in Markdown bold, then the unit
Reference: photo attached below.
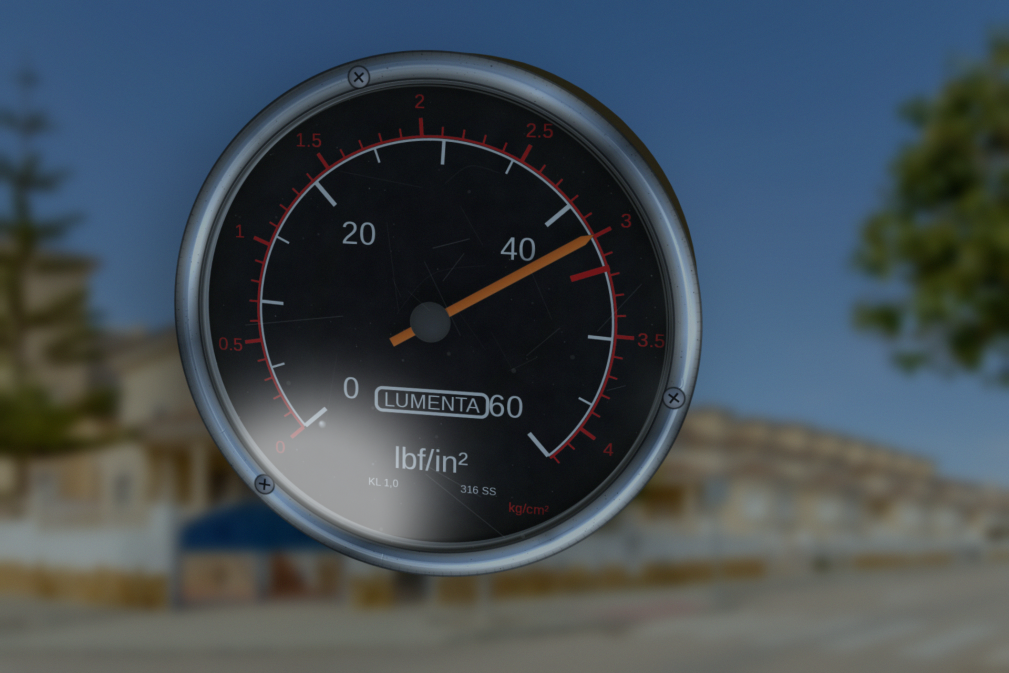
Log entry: **42.5** psi
